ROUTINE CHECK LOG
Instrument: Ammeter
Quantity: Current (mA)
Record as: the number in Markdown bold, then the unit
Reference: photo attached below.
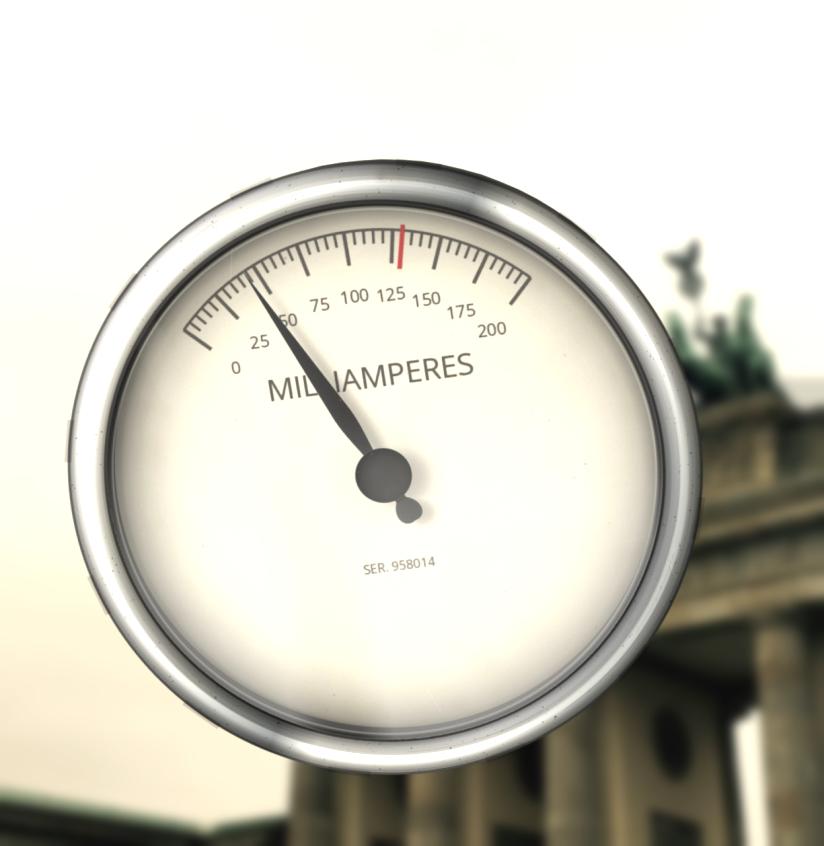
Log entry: **45** mA
